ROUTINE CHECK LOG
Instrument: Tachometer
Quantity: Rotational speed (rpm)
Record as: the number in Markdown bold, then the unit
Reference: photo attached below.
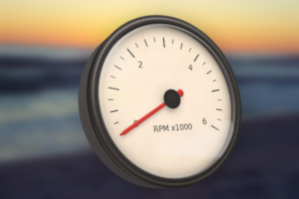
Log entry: **0** rpm
